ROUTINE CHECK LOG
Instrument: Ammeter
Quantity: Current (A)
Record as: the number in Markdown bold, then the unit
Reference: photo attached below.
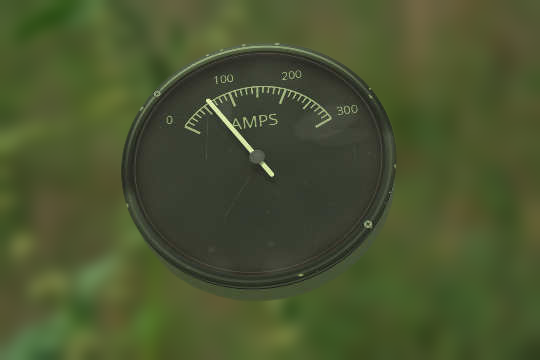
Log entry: **60** A
